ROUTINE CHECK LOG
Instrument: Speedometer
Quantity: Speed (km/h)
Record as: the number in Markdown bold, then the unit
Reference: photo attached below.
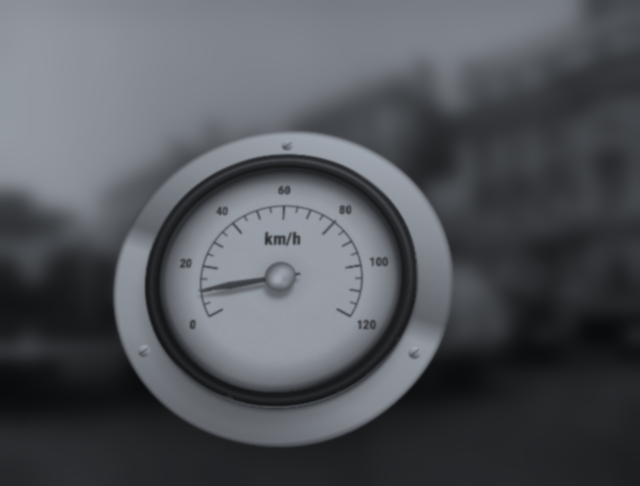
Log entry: **10** km/h
